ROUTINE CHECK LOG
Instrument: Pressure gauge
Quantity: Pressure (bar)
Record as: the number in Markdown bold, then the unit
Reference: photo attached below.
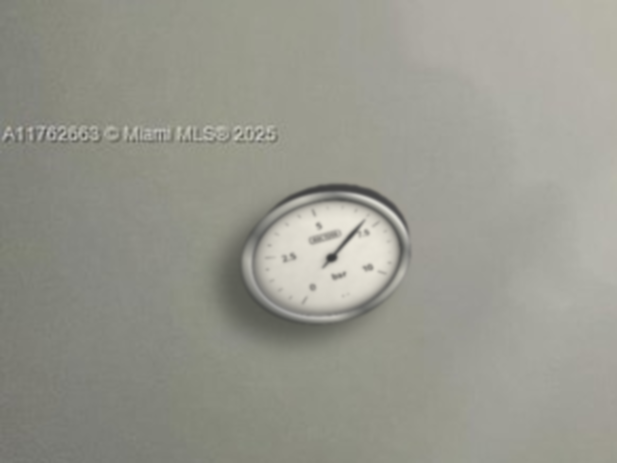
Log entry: **7** bar
